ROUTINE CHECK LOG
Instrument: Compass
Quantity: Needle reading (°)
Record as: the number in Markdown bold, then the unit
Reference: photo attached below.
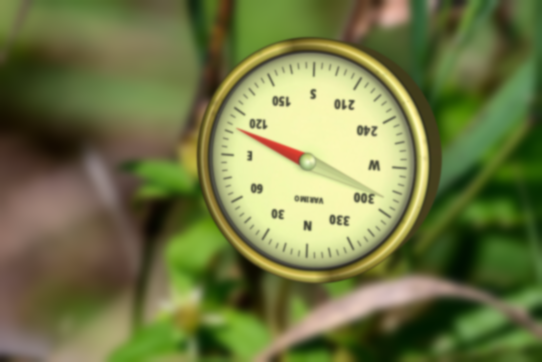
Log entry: **110** °
